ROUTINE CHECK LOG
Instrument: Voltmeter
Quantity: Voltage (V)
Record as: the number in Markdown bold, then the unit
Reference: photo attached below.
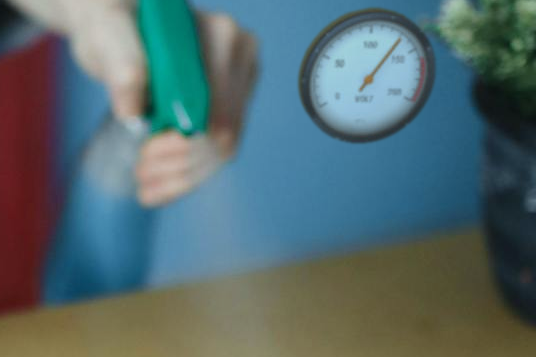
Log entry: **130** V
